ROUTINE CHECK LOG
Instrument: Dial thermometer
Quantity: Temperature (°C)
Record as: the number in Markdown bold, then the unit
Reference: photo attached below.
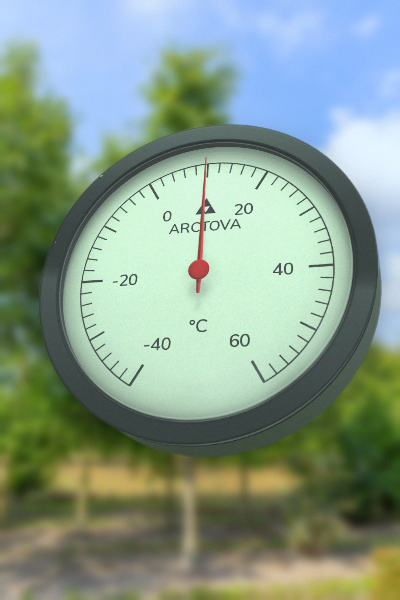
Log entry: **10** °C
